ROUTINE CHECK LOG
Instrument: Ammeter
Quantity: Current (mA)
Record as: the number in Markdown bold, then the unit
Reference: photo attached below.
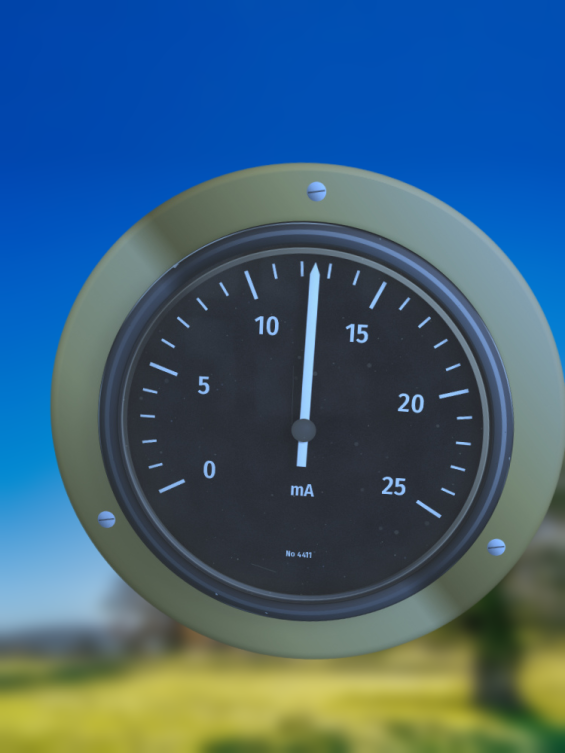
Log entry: **12.5** mA
